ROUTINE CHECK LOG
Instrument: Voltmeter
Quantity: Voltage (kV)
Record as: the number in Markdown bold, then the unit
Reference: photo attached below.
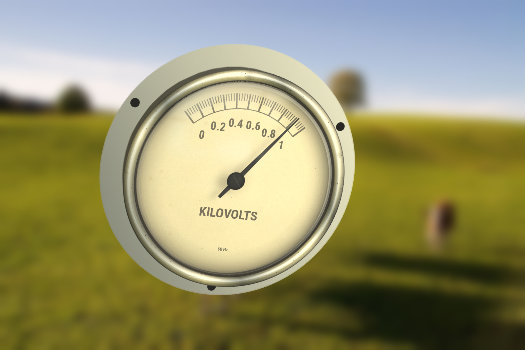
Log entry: **0.9** kV
